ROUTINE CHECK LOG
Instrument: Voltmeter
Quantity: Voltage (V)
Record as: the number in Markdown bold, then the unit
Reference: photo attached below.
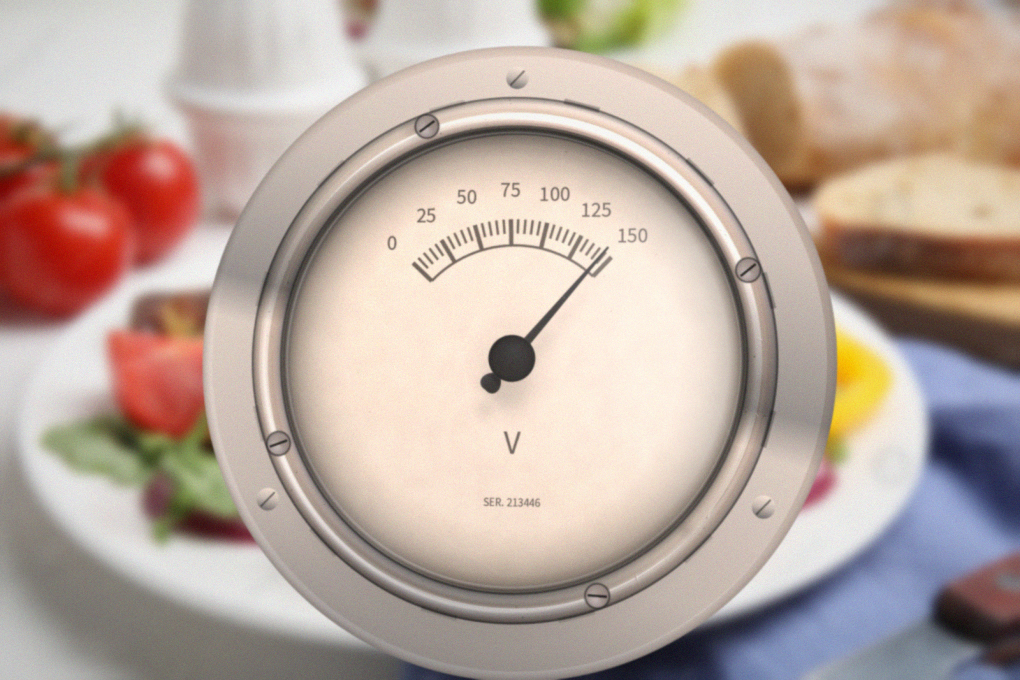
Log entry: **145** V
